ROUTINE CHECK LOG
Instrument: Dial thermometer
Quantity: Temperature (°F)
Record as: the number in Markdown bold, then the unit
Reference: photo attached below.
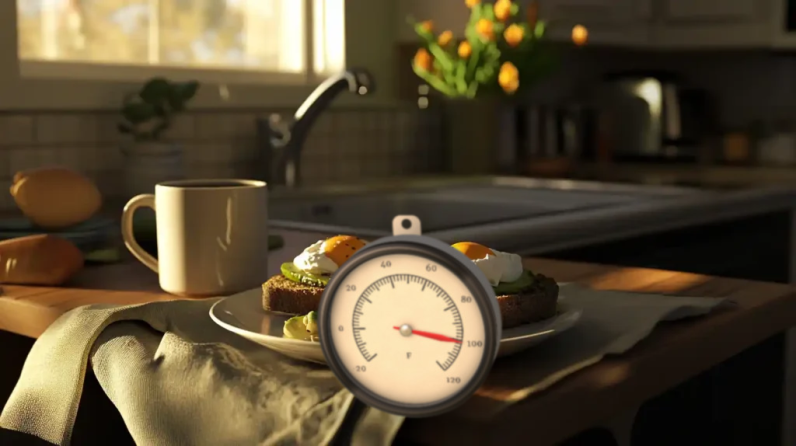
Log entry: **100** °F
